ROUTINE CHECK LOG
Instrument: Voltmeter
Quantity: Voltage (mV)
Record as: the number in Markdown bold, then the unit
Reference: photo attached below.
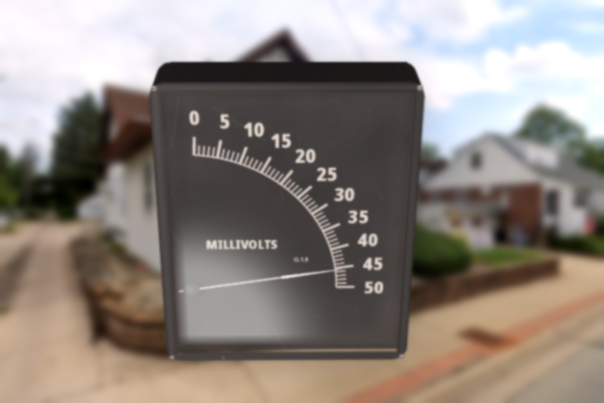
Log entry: **45** mV
